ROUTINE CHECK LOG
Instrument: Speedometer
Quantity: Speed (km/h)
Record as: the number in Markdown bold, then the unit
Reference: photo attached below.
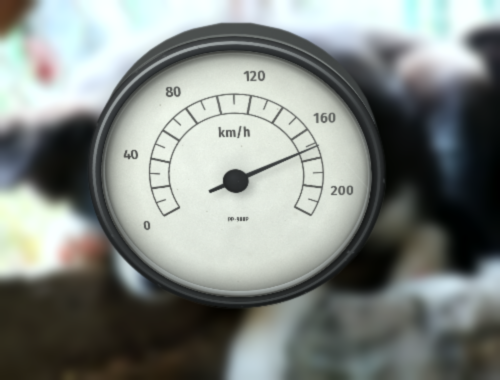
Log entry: **170** km/h
